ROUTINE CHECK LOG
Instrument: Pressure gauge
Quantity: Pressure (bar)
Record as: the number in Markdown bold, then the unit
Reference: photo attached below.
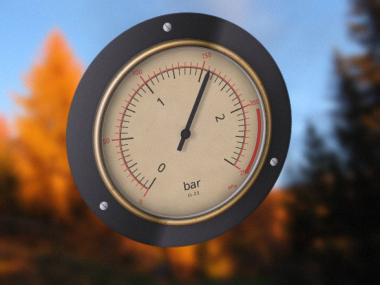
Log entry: **1.55** bar
